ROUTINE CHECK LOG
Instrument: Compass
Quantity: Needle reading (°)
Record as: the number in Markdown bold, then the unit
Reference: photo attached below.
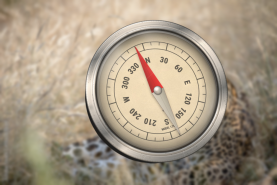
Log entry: **350** °
